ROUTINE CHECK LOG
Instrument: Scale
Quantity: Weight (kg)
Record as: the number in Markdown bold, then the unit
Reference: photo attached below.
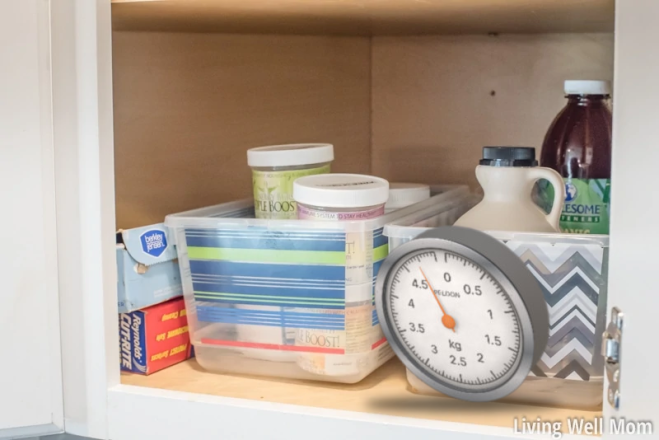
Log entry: **4.75** kg
